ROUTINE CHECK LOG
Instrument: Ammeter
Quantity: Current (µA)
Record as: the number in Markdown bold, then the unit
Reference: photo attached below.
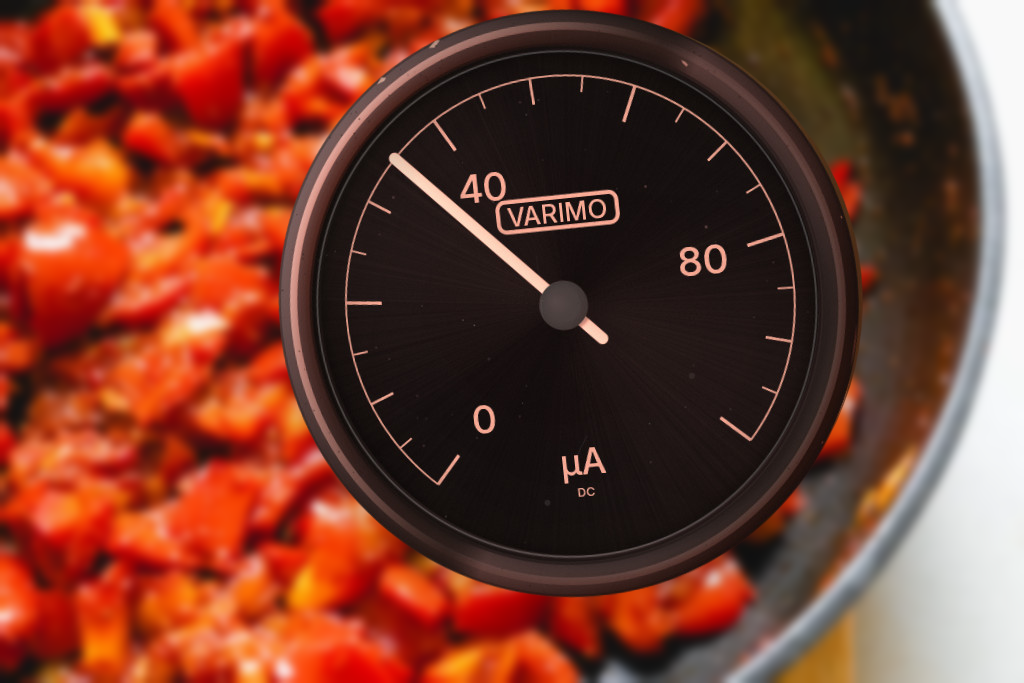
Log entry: **35** µA
